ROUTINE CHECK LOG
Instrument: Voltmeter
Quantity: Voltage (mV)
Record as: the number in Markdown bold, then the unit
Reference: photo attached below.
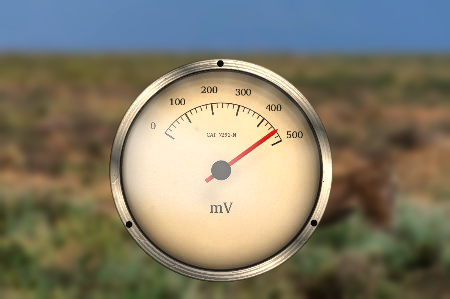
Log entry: **460** mV
